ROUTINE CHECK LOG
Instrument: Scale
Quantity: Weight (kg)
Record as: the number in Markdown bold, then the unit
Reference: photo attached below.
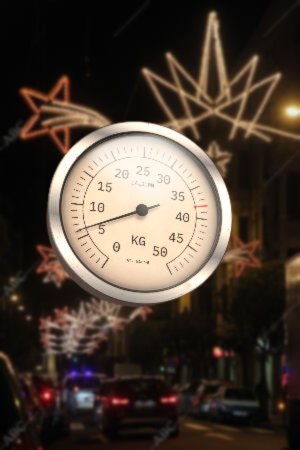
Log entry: **6** kg
